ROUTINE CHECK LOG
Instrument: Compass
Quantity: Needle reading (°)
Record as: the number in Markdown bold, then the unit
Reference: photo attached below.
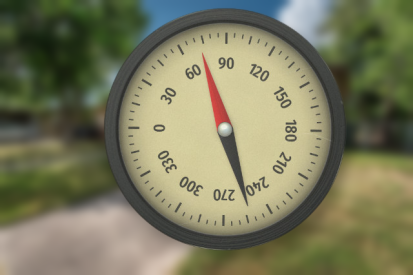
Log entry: **72.5** °
